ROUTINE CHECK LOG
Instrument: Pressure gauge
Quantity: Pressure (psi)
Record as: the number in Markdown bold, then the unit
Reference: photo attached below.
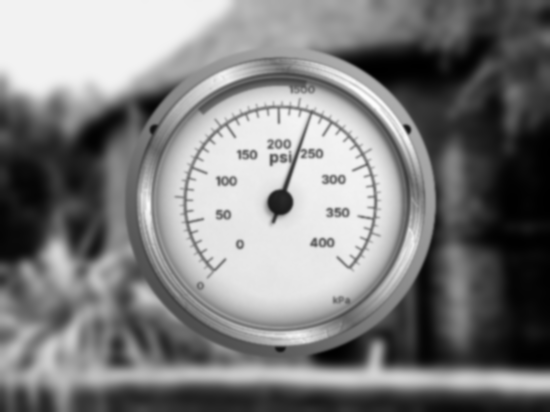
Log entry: **230** psi
